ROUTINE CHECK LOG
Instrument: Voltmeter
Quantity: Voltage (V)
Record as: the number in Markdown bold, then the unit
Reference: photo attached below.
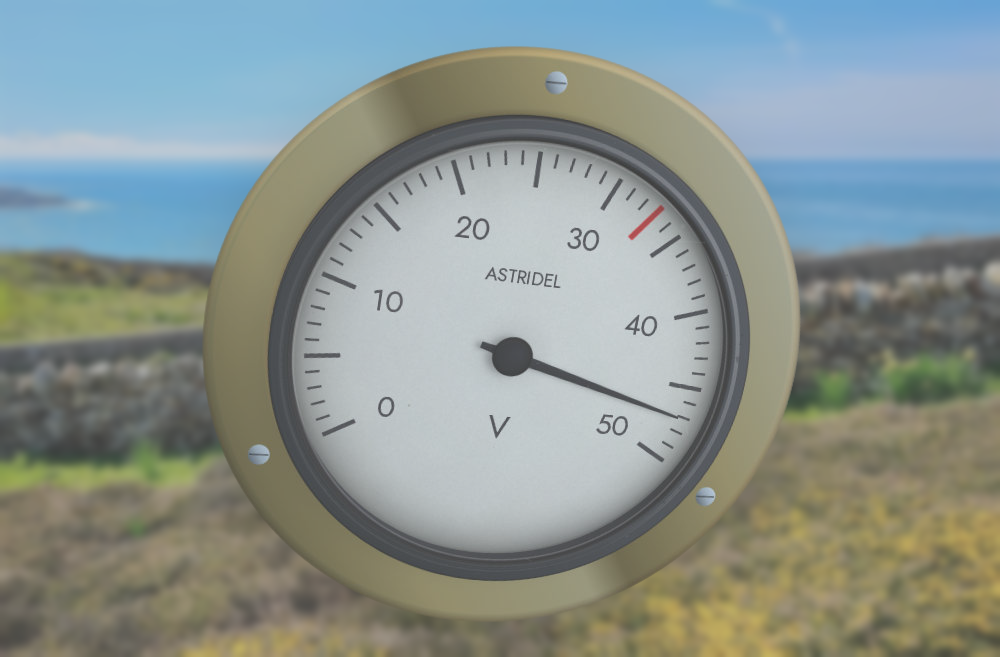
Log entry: **47** V
